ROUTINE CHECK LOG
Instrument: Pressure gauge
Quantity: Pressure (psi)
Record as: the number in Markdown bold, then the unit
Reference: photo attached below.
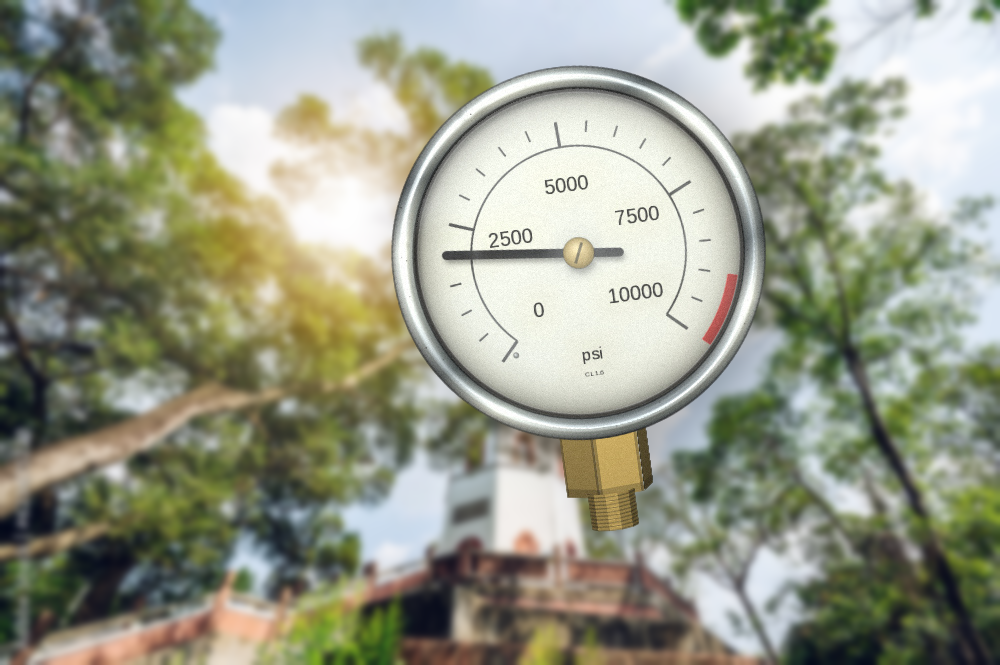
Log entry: **2000** psi
